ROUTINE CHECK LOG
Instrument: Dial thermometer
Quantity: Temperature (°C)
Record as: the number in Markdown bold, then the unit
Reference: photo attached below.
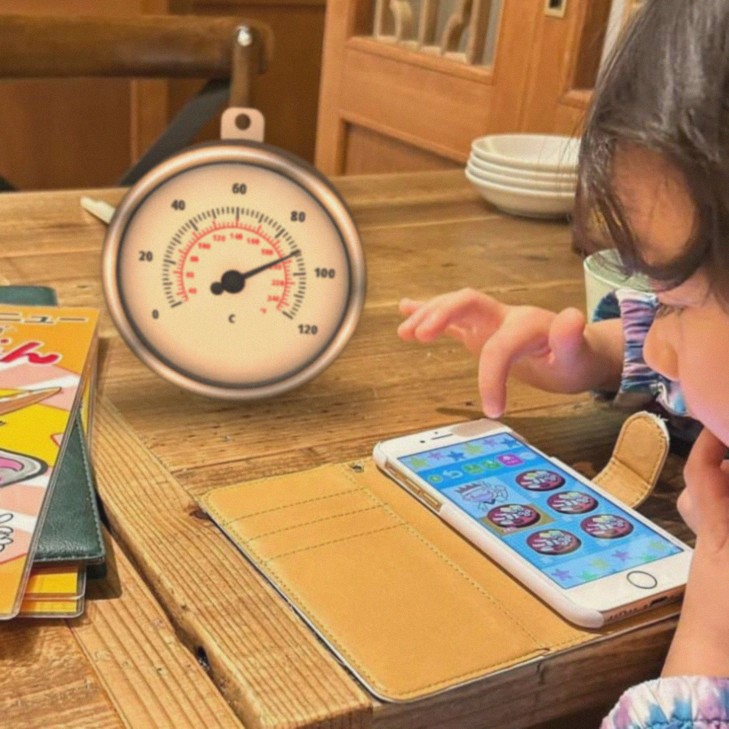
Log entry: **90** °C
